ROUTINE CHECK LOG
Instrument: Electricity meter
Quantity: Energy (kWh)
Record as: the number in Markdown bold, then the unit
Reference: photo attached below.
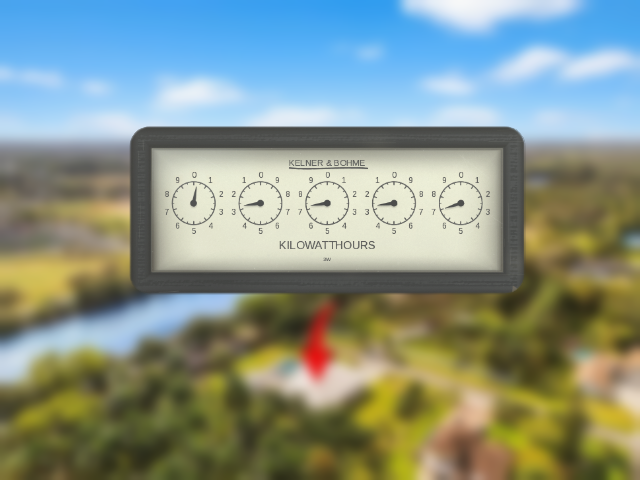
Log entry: **2727** kWh
